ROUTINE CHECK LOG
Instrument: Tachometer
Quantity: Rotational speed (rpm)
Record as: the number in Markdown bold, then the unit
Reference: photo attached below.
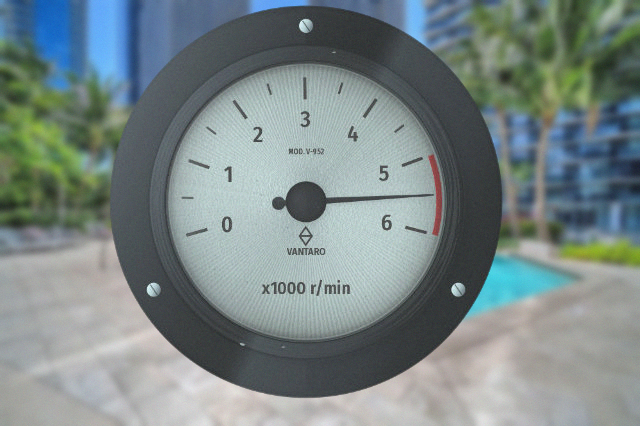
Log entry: **5500** rpm
